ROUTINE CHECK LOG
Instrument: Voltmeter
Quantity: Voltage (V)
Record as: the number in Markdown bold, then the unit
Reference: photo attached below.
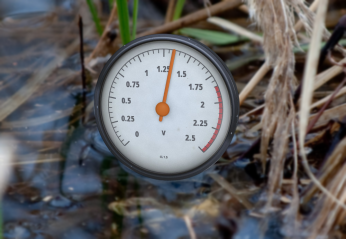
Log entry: **1.35** V
